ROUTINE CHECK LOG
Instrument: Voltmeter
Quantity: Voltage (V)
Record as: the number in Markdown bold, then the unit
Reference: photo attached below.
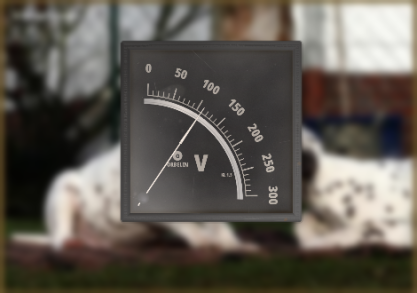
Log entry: **110** V
